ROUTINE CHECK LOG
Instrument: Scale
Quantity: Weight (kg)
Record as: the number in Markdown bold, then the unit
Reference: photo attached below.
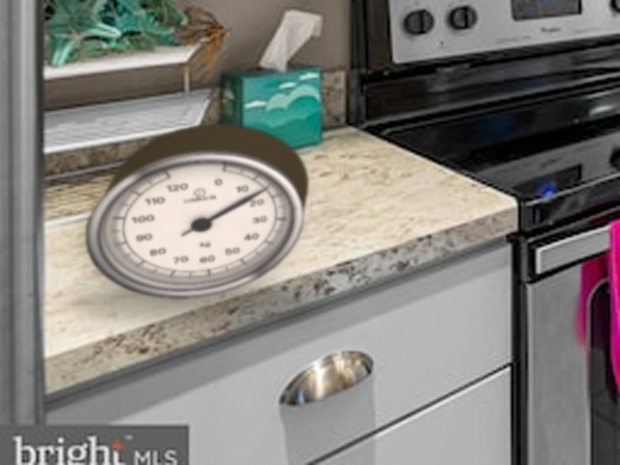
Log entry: **15** kg
